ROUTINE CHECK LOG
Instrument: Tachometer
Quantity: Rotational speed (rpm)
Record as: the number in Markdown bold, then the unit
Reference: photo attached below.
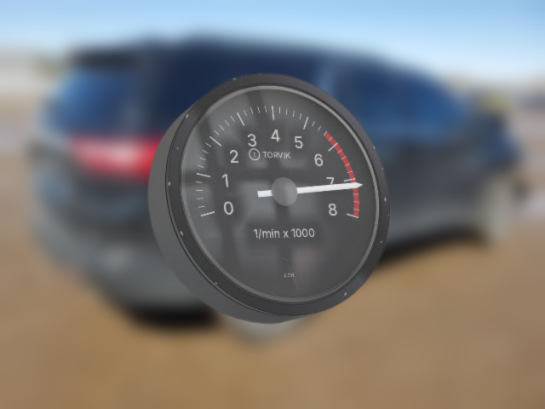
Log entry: **7200** rpm
